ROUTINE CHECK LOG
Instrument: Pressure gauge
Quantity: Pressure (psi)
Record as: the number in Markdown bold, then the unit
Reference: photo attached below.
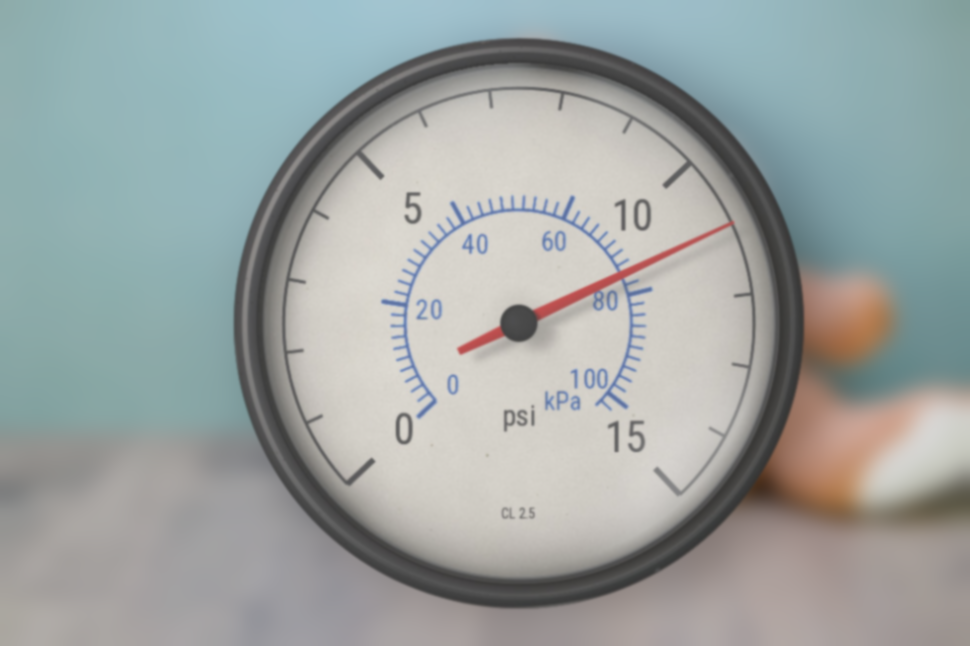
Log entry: **11** psi
